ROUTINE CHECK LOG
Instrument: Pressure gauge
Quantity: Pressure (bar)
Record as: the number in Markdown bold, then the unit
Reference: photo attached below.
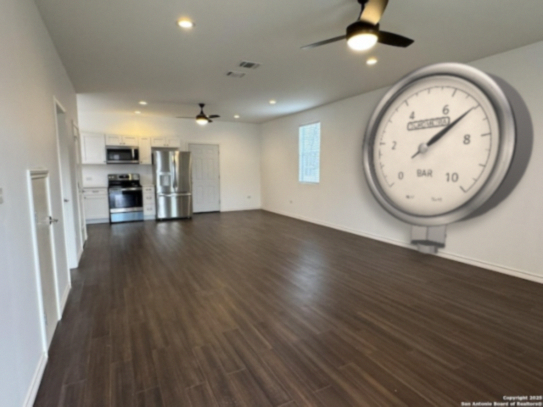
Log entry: **7** bar
